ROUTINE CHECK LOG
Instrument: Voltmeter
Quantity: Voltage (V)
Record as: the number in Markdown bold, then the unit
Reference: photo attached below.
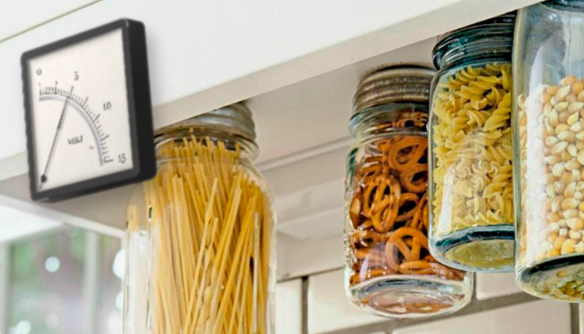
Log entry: **5** V
